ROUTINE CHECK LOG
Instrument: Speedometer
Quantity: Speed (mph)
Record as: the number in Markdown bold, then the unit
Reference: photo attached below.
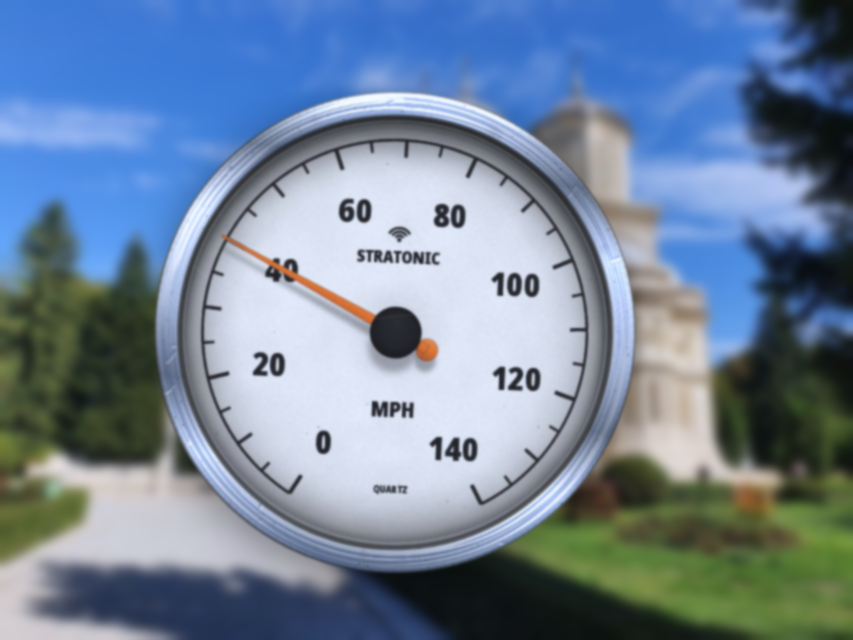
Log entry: **40** mph
